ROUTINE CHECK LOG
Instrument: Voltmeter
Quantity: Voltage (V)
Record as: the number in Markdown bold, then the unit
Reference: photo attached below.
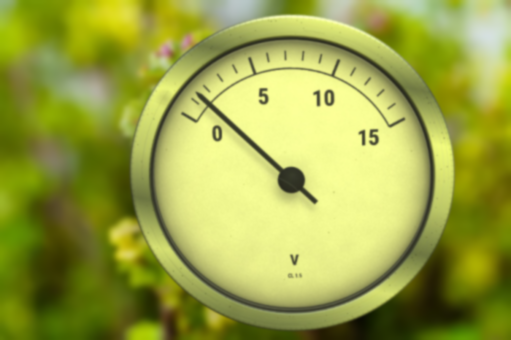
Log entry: **1.5** V
